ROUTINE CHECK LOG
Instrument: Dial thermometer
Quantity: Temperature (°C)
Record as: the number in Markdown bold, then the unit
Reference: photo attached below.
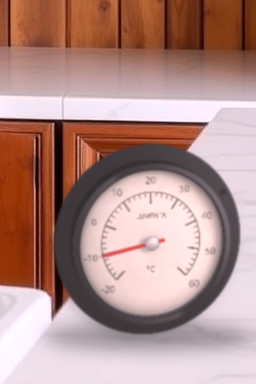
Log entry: **-10** °C
